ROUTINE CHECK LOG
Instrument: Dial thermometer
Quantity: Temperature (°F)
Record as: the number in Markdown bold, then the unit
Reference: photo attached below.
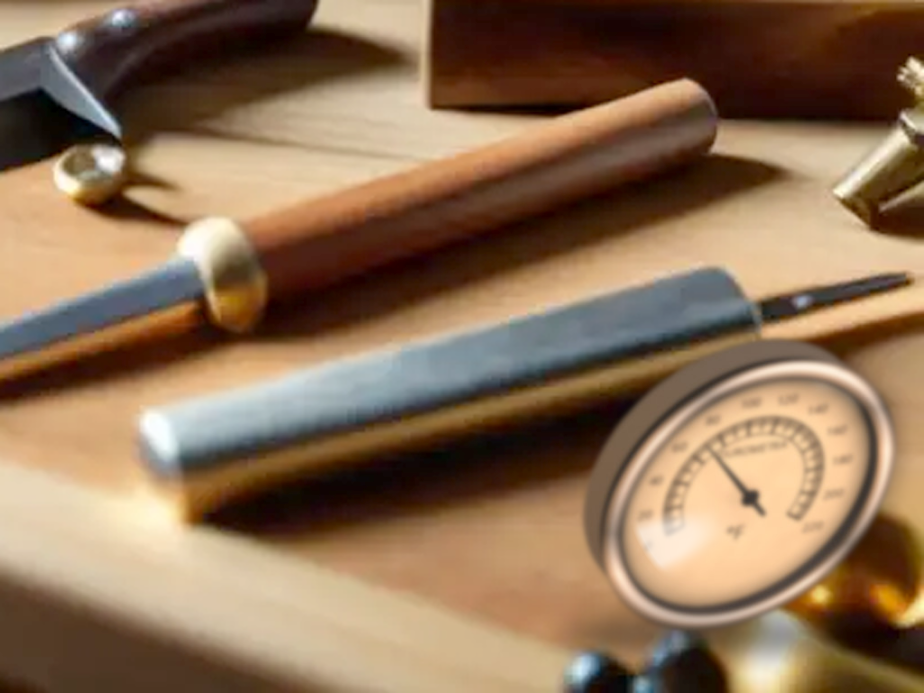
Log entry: **70** °F
